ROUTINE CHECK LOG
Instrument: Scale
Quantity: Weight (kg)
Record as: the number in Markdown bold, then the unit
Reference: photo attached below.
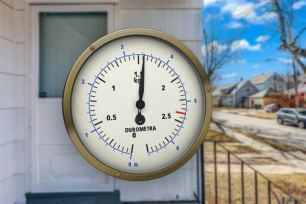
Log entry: **1.55** kg
